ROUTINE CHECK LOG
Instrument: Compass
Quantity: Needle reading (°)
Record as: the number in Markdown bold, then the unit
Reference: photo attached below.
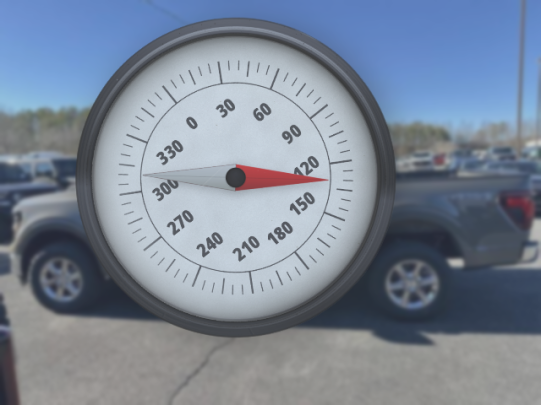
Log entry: **130** °
